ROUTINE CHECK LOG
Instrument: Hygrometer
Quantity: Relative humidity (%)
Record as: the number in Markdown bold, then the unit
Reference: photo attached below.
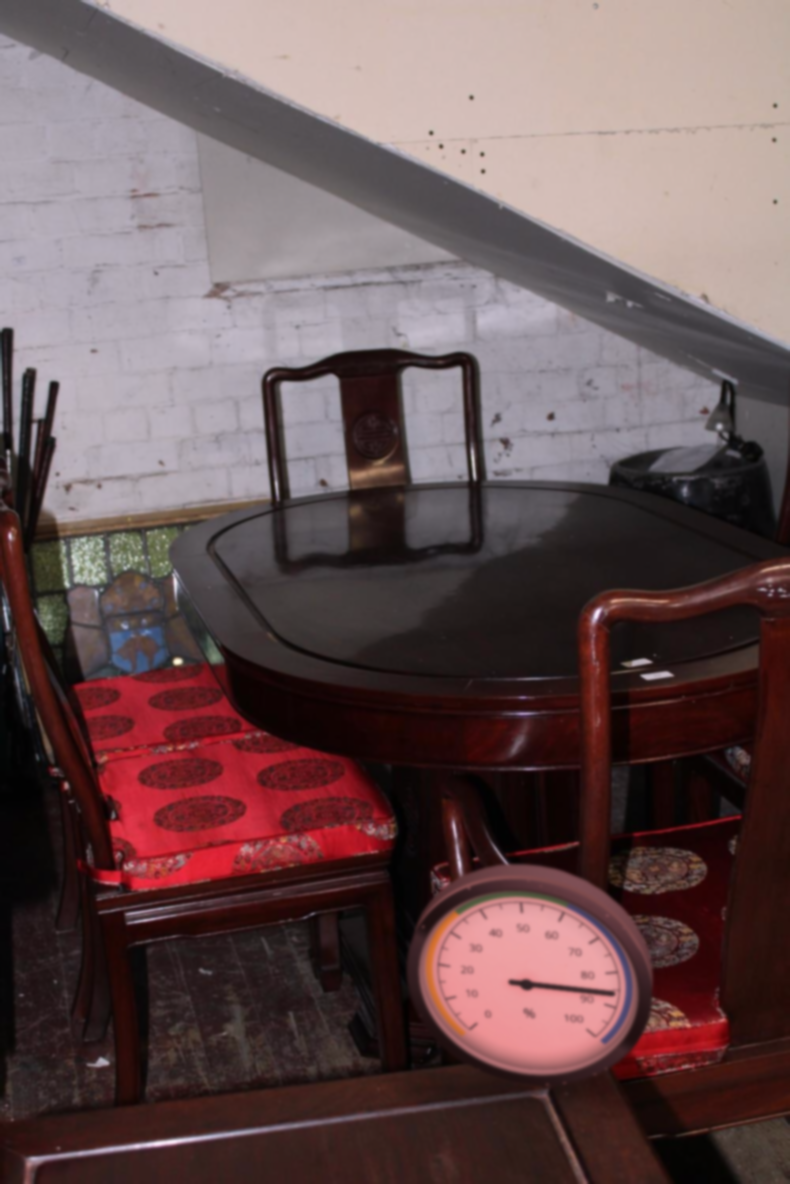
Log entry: **85** %
